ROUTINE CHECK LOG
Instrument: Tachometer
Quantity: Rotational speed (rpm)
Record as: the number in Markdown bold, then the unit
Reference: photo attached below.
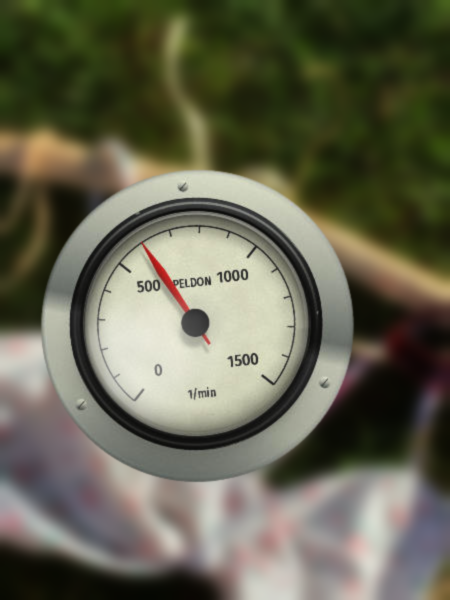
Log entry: **600** rpm
